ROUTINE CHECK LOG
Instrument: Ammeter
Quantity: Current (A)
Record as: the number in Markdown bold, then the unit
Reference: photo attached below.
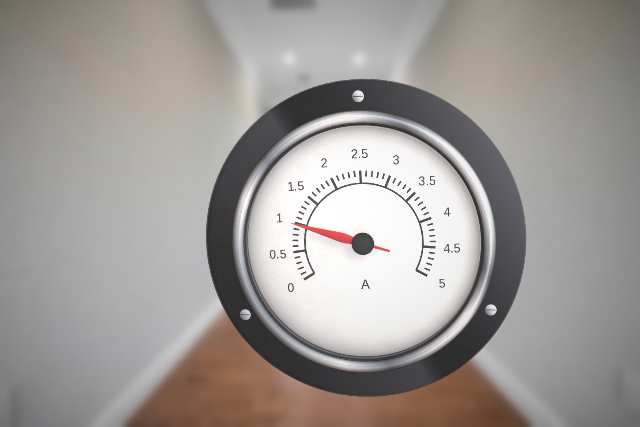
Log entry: **1** A
